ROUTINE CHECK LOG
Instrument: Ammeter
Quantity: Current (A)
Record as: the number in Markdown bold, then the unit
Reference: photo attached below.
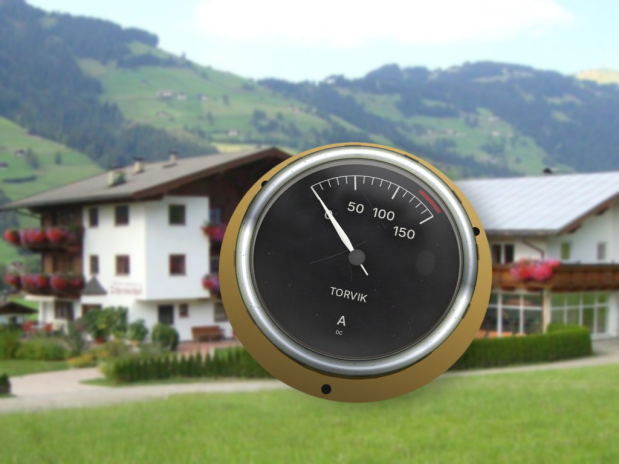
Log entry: **0** A
